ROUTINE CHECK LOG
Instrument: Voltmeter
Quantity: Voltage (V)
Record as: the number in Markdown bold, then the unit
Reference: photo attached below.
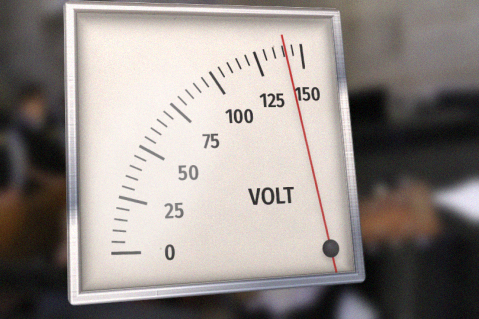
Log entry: **140** V
